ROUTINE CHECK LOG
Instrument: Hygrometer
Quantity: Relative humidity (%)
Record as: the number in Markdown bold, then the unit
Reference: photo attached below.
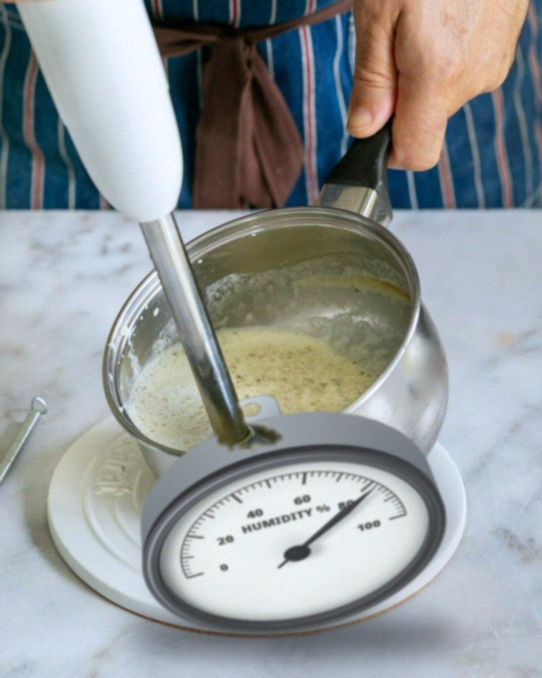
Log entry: **80** %
